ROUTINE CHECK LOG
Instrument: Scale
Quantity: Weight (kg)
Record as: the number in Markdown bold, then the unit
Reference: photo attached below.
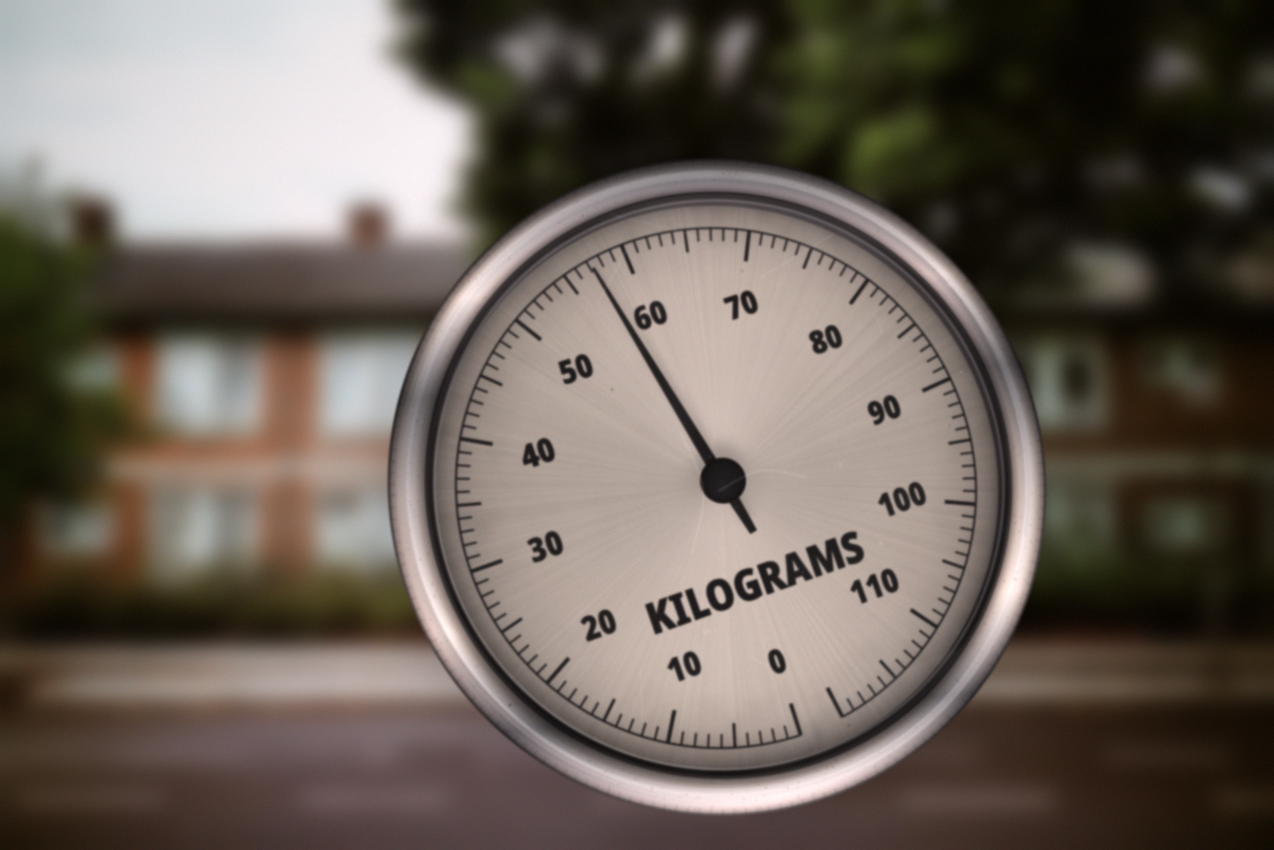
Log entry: **57** kg
